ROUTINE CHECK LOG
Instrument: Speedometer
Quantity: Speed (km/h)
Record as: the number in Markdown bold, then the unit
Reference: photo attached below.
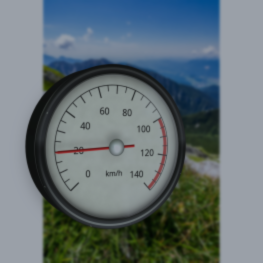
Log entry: **20** km/h
